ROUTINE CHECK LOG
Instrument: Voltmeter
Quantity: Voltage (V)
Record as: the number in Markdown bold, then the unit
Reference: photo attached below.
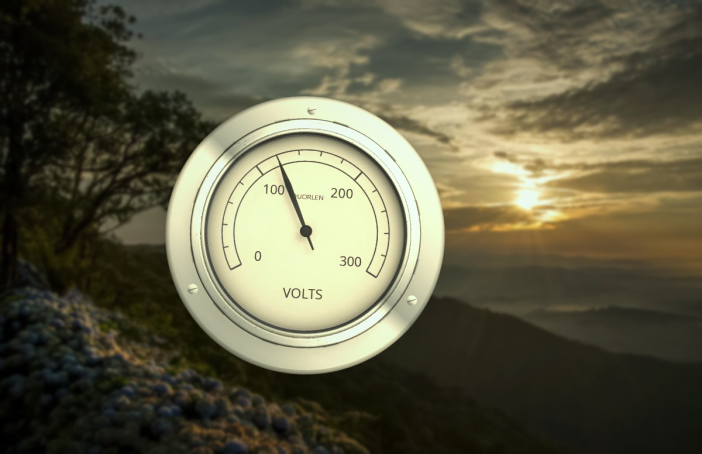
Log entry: **120** V
